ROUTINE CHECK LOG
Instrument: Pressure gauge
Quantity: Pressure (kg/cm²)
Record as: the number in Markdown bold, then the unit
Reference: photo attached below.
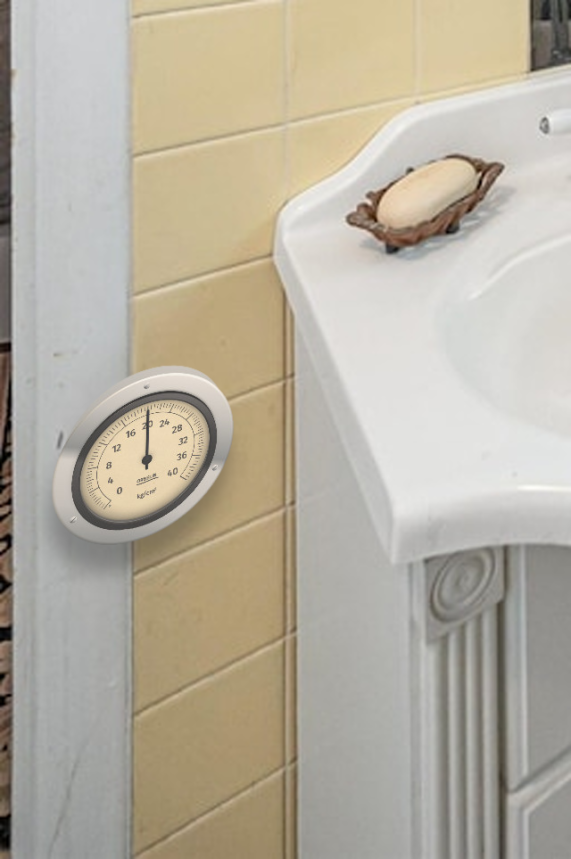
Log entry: **20** kg/cm²
